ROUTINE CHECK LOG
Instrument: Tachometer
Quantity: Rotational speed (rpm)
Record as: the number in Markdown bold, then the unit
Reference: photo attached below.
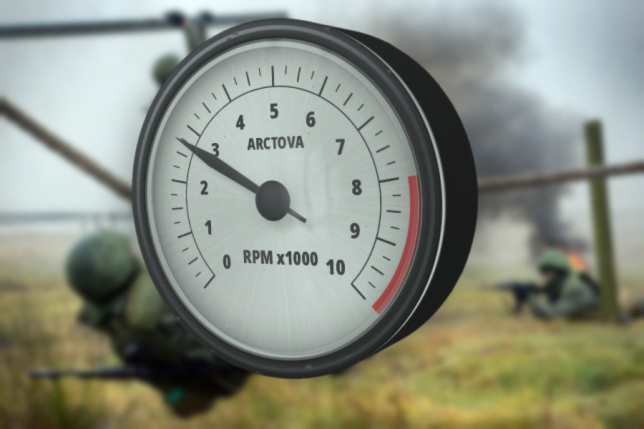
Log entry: **2750** rpm
